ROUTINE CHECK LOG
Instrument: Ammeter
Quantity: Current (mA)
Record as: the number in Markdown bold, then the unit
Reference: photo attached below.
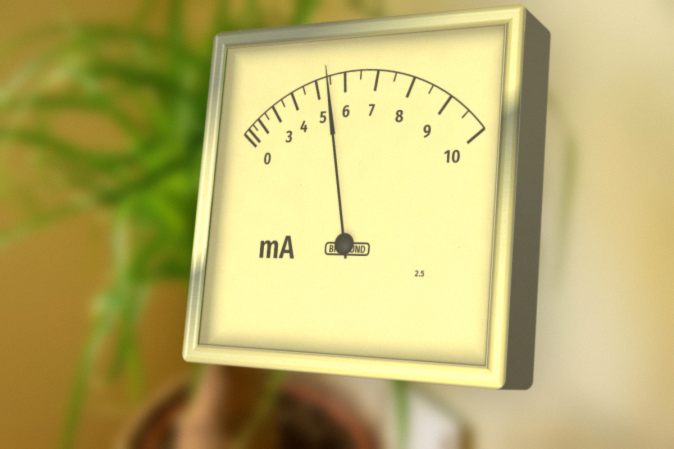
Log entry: **5.5** mA
